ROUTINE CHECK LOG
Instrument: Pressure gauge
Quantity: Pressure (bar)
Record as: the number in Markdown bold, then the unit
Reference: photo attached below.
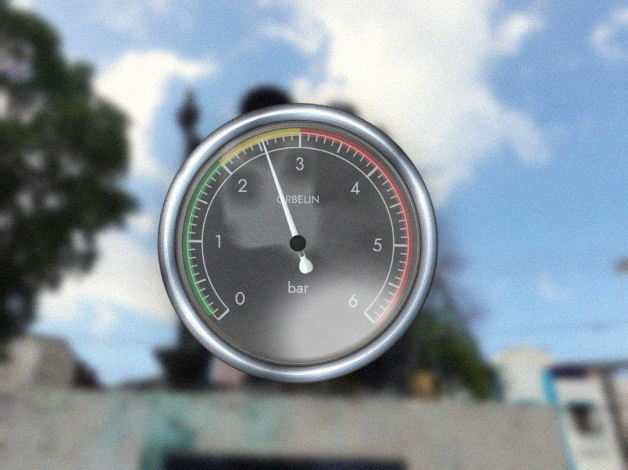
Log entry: **2.55** bar
